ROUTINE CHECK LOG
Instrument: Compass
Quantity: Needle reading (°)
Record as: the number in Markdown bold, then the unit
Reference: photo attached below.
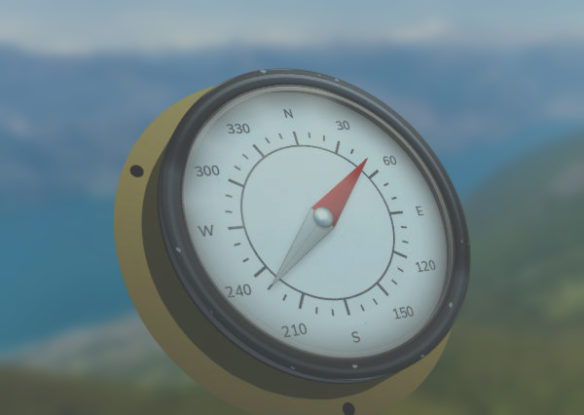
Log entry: **50** °
